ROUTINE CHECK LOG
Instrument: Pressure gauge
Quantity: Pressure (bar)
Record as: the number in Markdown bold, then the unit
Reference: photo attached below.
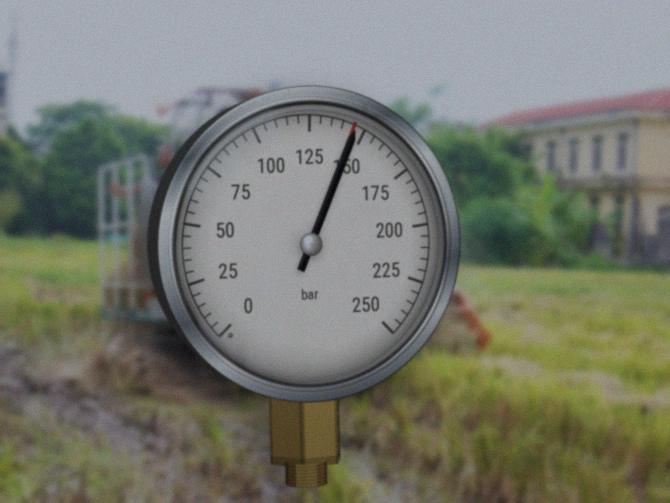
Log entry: **145** bar
